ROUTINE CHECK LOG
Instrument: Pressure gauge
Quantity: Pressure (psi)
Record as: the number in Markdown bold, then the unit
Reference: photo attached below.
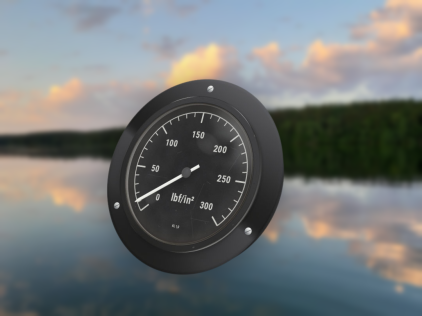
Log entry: **10** psi
